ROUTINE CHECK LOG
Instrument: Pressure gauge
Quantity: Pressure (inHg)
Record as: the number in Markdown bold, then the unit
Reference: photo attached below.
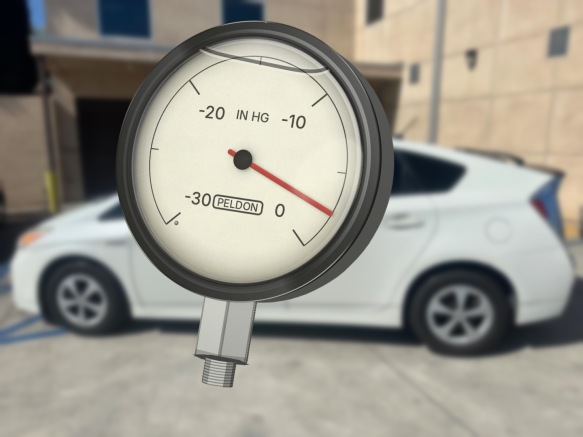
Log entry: **-2.5** inHg
